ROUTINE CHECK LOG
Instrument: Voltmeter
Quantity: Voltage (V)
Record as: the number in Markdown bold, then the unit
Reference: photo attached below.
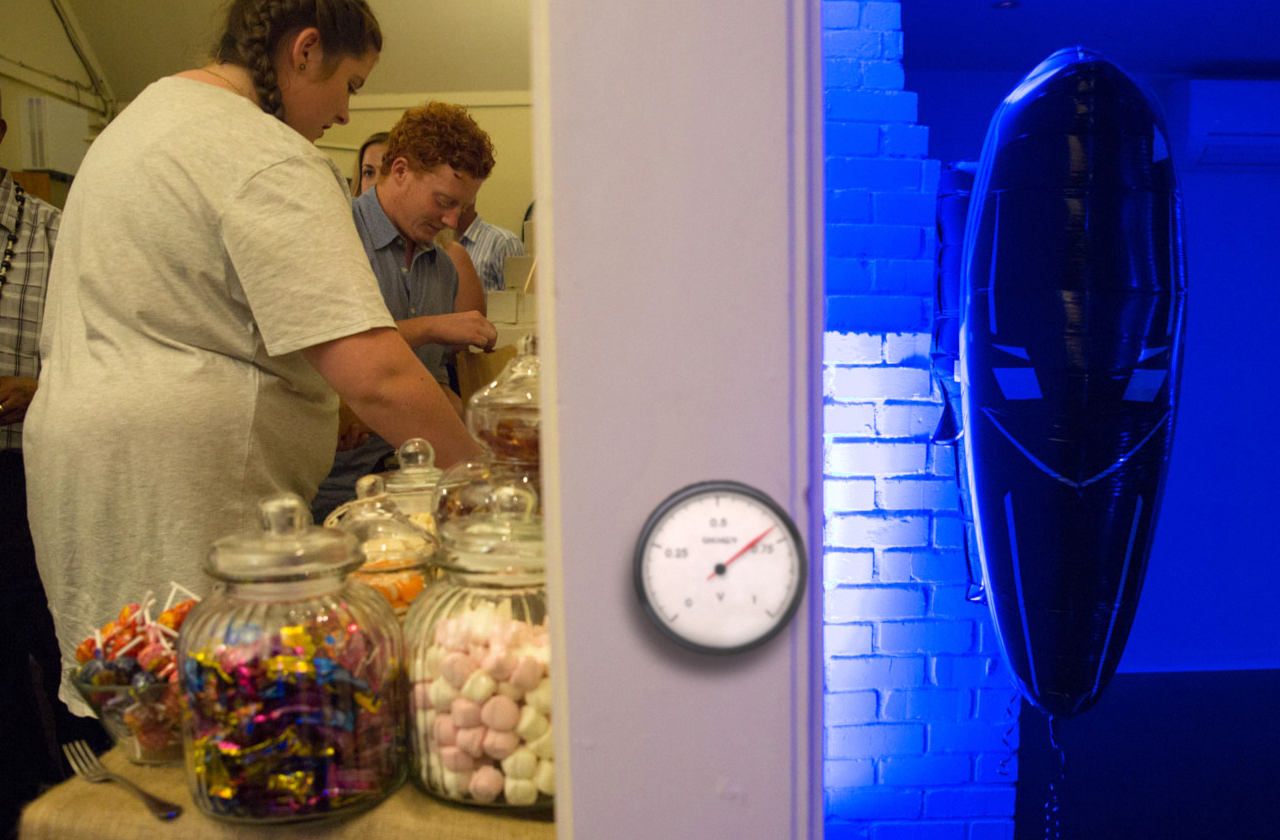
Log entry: **0.7** V
